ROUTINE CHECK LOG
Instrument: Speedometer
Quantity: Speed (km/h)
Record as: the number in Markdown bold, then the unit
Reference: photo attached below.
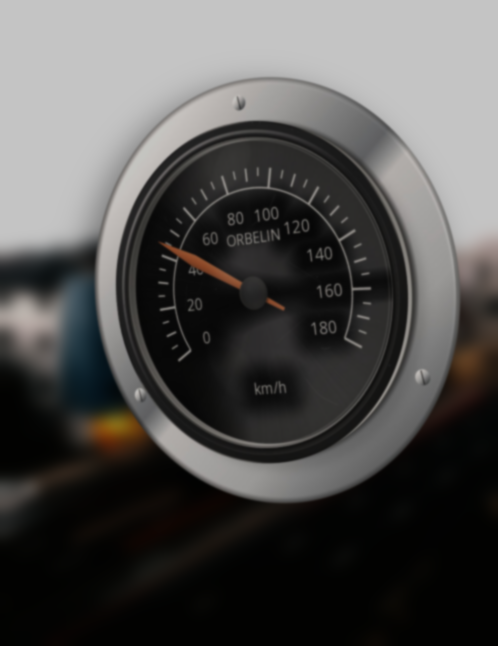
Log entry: **45** km/h
